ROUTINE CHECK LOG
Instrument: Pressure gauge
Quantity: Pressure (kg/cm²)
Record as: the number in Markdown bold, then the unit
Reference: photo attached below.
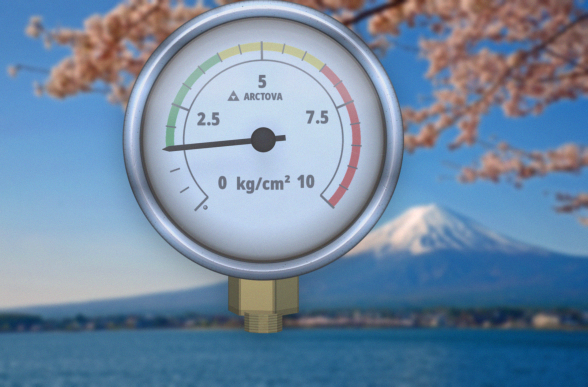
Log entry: **1.5** kg/cm²
